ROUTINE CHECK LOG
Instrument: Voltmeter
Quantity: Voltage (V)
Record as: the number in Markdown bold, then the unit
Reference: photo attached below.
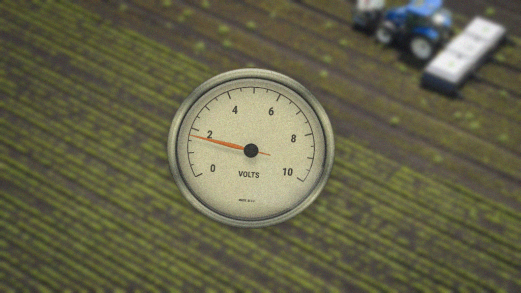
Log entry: **1.75** V
